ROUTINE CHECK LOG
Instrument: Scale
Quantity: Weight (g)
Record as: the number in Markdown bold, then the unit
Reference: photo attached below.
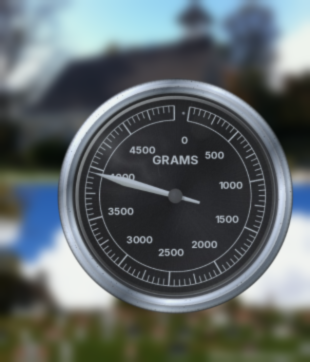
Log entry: **3950** g
